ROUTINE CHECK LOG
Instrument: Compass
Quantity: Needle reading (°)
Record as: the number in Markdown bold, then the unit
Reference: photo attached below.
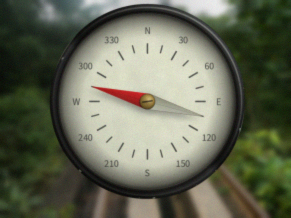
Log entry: **285** °
